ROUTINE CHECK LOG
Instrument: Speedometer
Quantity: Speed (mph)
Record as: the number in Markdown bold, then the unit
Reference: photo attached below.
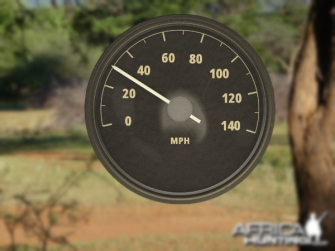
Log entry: **30** mph
